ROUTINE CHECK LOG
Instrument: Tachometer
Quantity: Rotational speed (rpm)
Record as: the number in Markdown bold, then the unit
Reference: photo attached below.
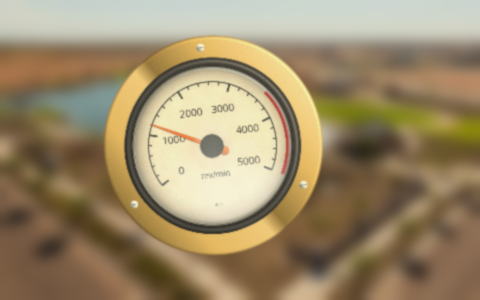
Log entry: **1200** rpm
